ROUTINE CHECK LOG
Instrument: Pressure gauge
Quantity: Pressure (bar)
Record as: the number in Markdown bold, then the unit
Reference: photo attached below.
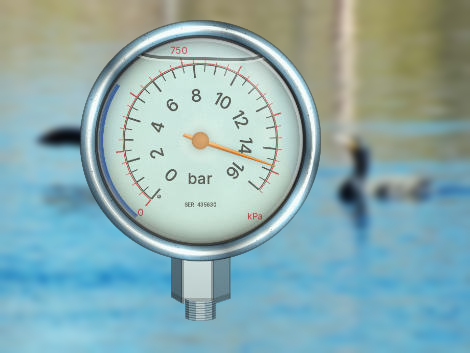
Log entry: **14.75** bar
